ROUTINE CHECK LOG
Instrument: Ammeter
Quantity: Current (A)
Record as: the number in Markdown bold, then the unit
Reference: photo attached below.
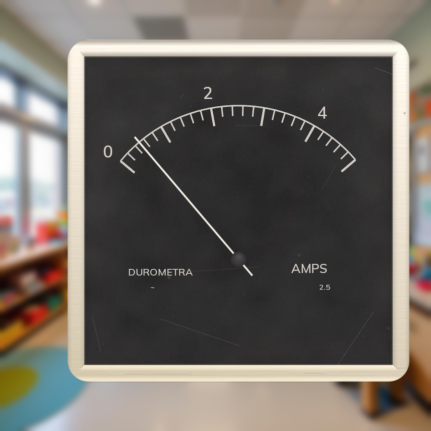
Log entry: **0.5** A
